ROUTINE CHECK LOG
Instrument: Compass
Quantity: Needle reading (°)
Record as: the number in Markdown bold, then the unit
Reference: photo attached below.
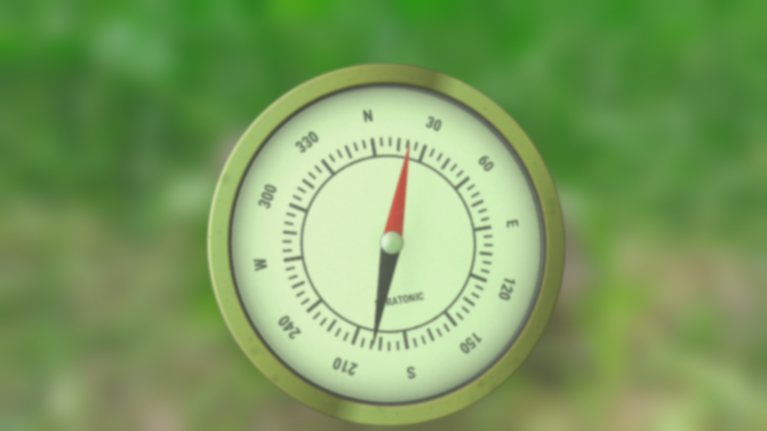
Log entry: **20** °
